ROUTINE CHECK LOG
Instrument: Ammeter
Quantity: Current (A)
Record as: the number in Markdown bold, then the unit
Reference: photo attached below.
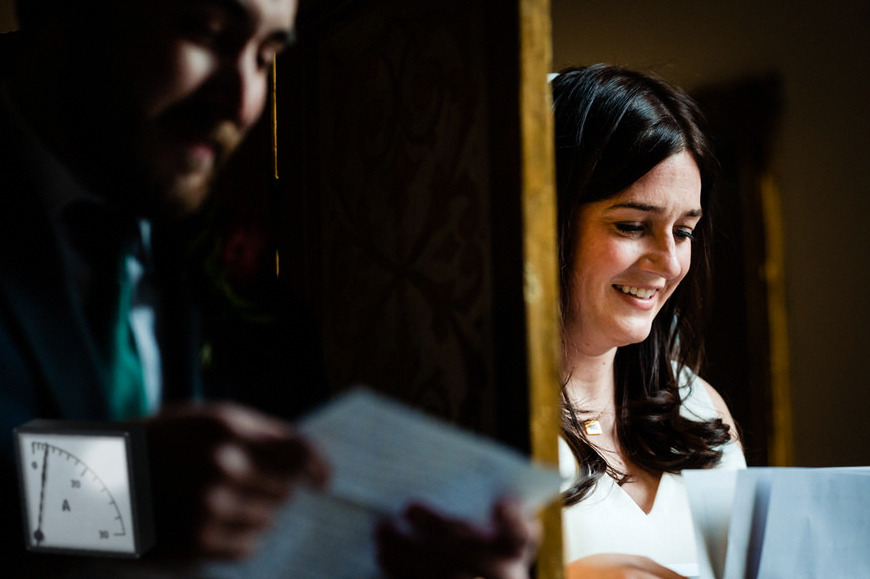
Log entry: **10** A
